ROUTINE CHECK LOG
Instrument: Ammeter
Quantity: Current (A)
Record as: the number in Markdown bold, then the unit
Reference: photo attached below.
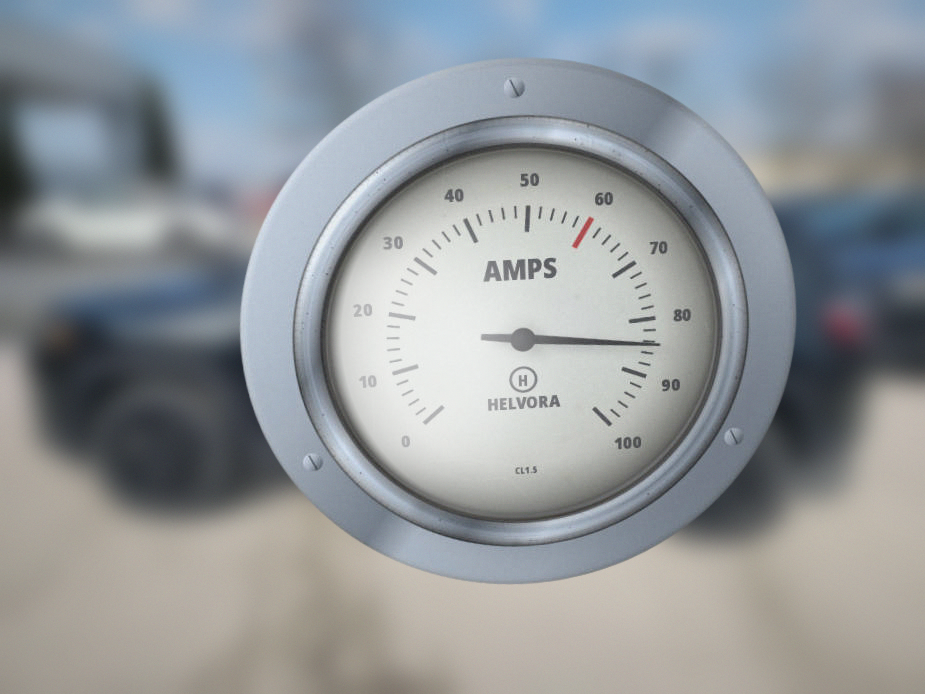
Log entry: **84** A
